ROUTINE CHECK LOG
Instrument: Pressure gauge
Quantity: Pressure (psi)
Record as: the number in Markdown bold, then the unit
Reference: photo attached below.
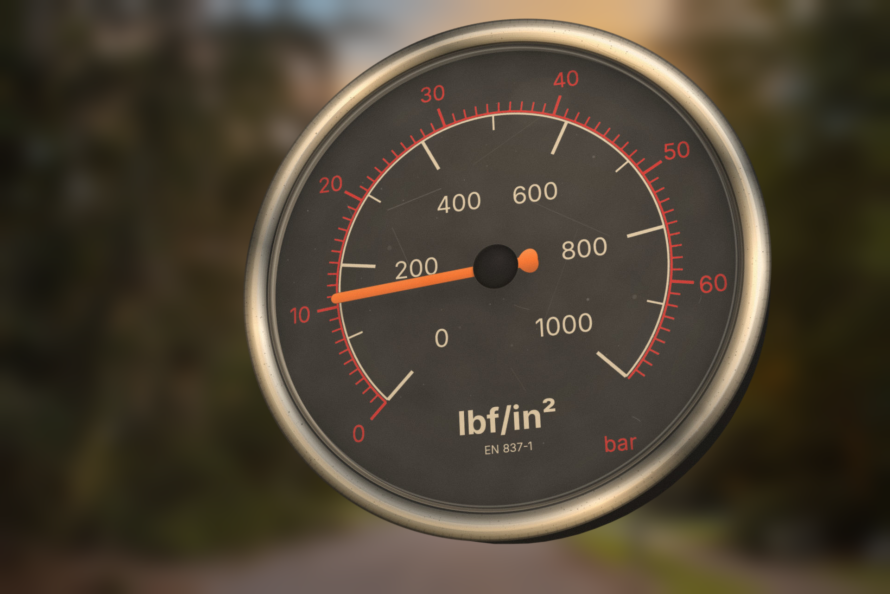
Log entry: **150** psi
